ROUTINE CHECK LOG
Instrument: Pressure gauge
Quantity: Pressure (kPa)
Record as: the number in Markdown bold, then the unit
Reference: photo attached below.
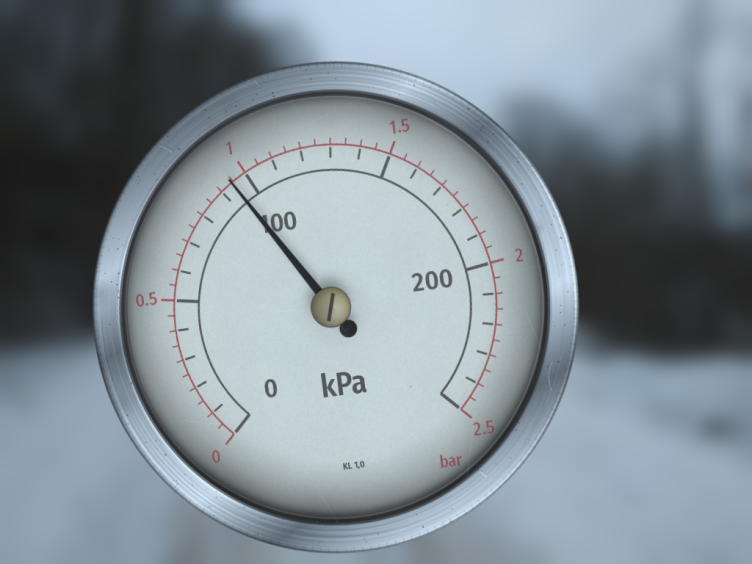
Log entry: **95** kPa
